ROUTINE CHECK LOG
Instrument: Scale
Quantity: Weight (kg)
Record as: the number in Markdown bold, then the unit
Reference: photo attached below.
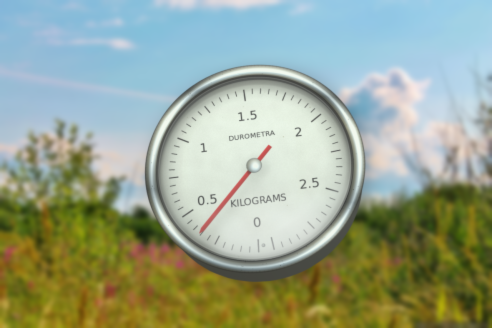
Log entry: **0.35** kg
